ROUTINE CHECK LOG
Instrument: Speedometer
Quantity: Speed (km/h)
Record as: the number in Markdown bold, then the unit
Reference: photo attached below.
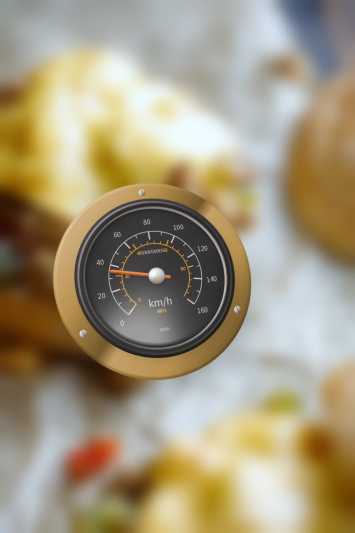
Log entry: **35** km/h
